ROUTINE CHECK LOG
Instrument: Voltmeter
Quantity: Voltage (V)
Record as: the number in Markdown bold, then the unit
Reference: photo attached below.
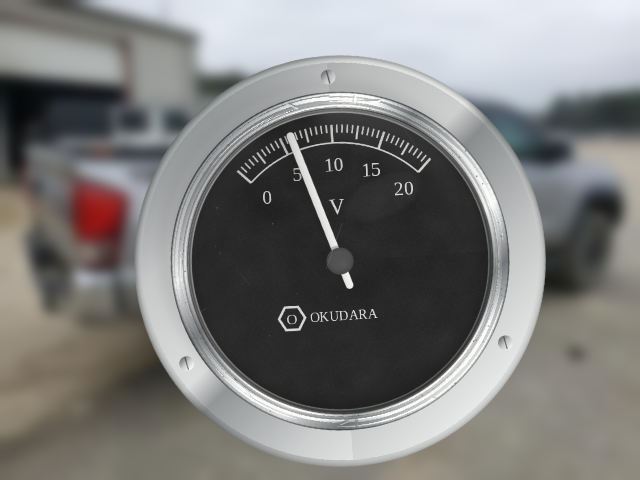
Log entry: **6** V
